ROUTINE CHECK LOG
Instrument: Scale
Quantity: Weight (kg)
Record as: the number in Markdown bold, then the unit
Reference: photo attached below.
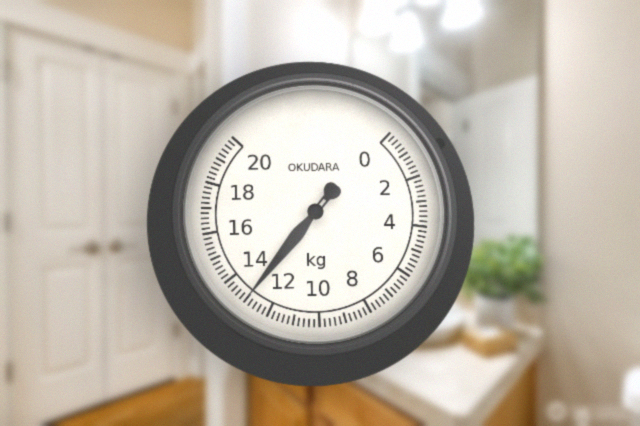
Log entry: **13** kg
